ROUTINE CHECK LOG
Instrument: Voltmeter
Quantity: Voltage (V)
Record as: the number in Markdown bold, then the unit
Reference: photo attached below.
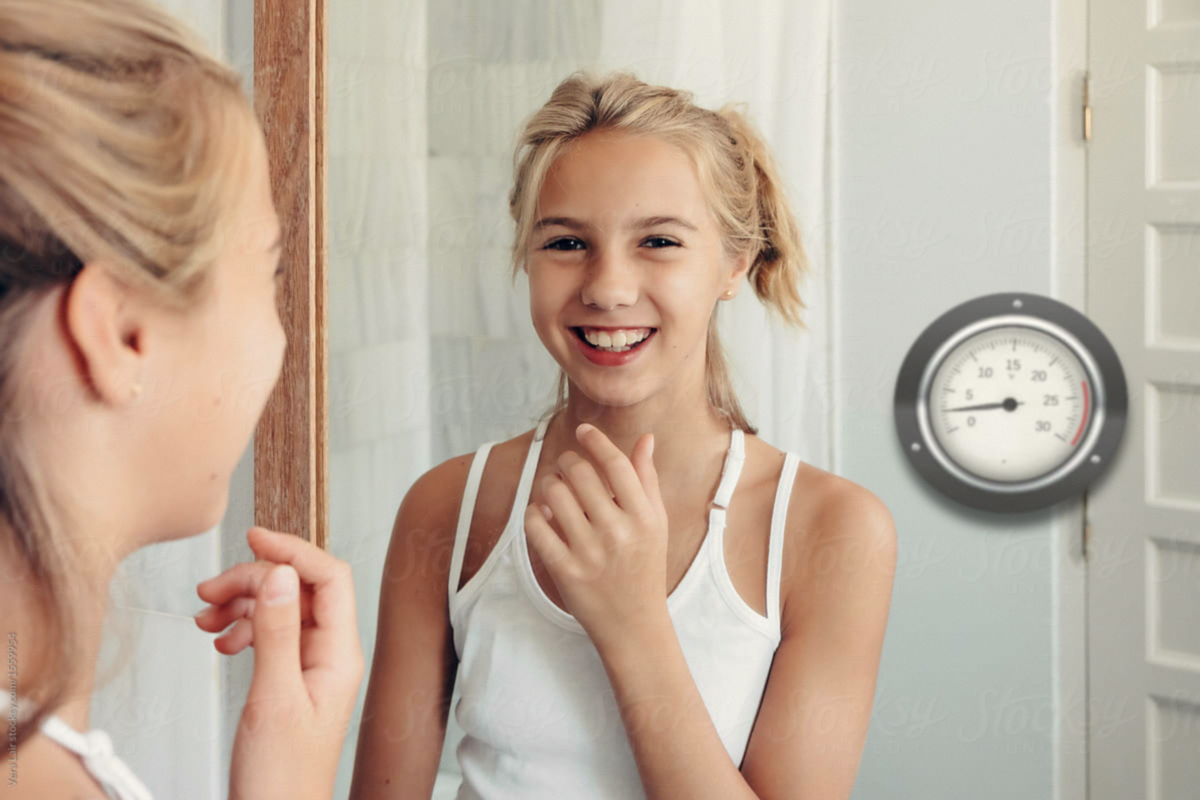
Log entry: **2.5** V
